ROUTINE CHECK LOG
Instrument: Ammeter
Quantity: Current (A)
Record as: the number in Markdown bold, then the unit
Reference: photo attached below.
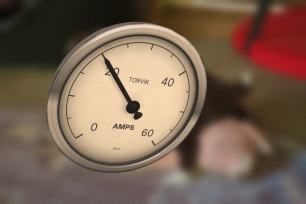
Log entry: **20** A
